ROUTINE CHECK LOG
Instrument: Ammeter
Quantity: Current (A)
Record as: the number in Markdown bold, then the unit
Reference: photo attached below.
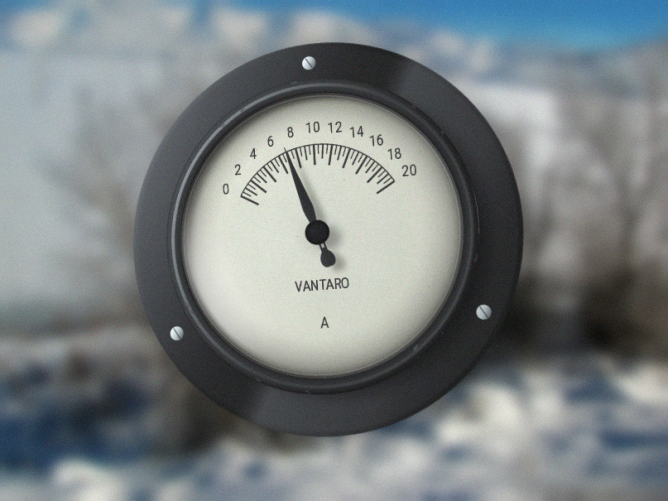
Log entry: **7** A
